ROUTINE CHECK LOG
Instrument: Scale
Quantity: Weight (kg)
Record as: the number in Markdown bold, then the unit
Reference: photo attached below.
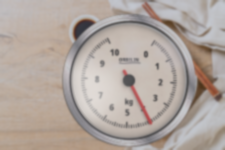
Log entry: **4** kg
